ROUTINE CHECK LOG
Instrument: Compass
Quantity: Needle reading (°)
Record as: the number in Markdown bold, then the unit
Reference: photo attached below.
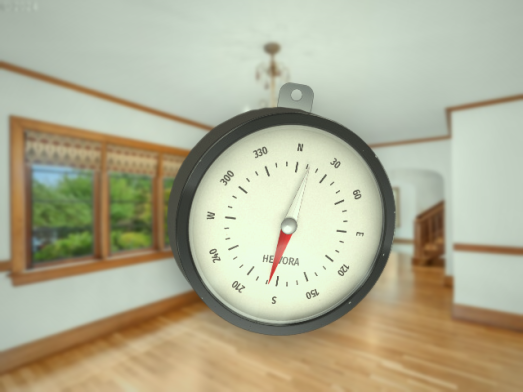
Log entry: **190** °
